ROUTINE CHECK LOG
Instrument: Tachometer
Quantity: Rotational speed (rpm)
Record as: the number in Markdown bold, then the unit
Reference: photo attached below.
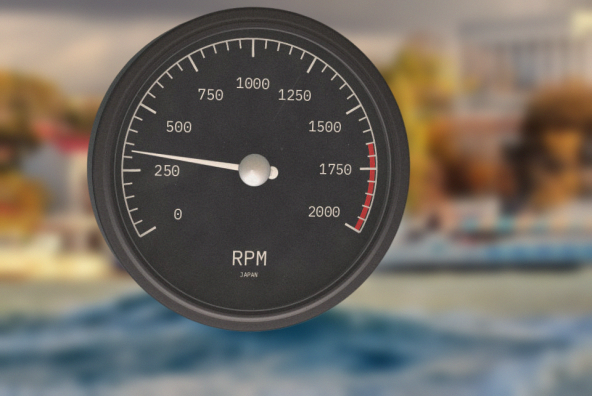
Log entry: **325** rpm
